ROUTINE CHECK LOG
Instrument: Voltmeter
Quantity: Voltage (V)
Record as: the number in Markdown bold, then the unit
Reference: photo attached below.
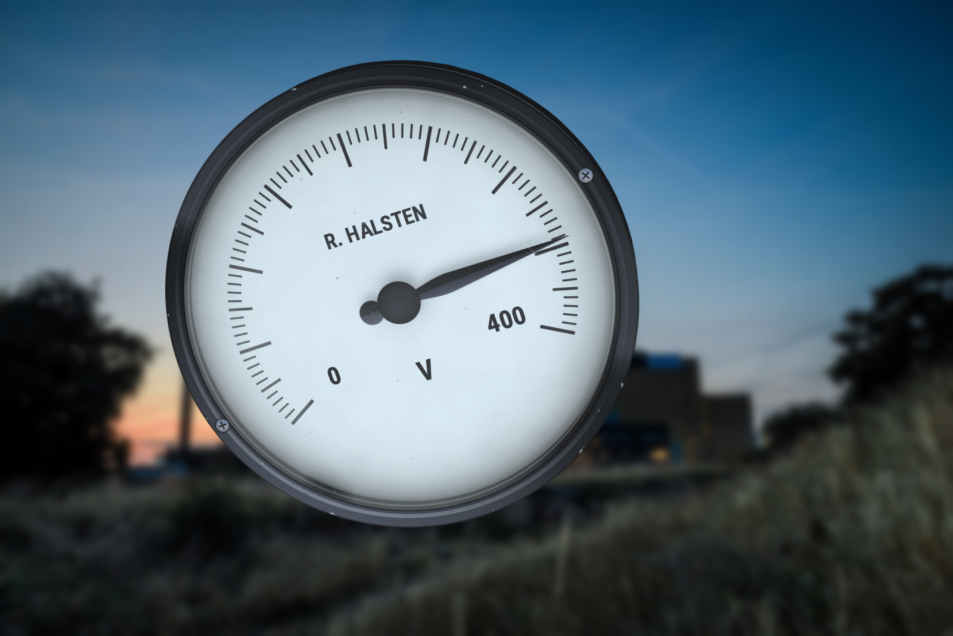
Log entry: **345** V
